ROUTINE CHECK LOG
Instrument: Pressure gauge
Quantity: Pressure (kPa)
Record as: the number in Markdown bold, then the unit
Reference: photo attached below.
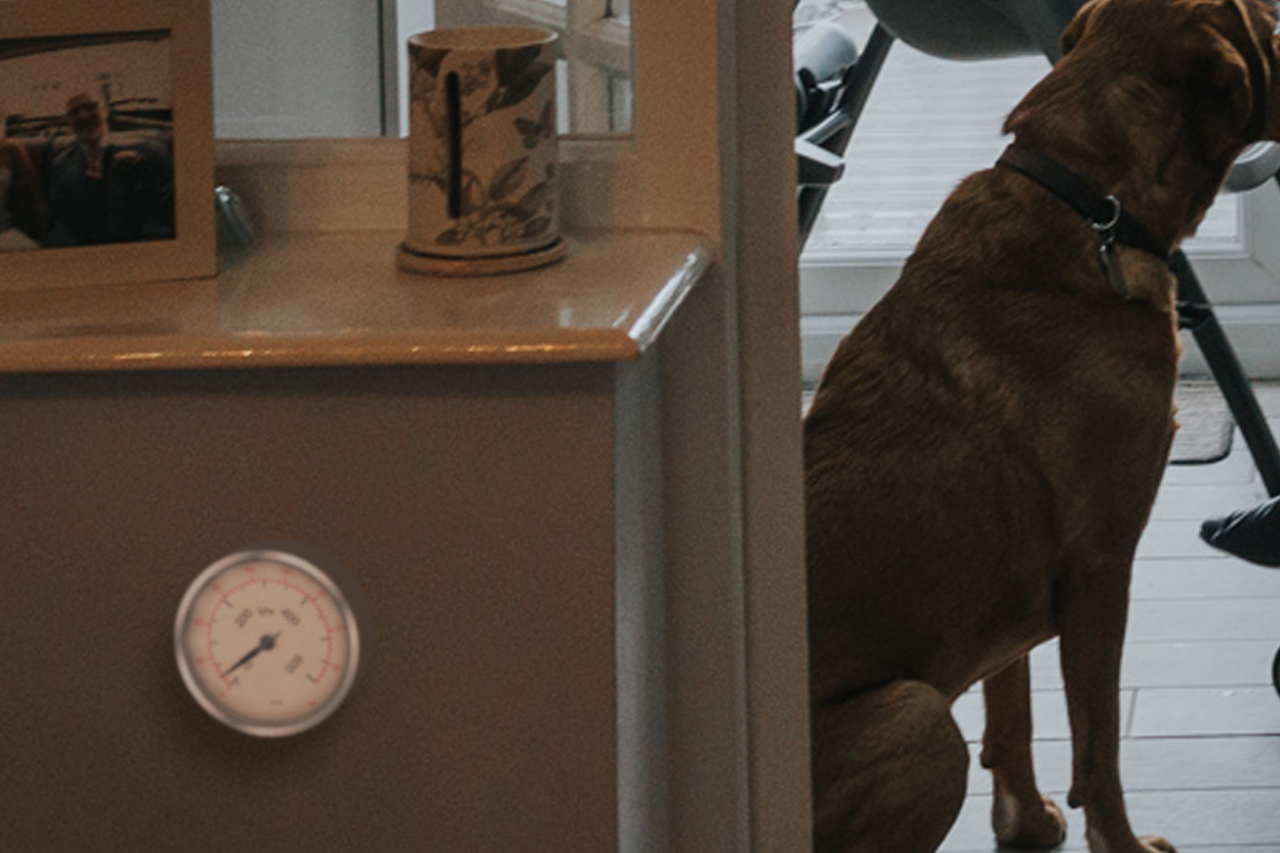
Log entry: **25** kPa
